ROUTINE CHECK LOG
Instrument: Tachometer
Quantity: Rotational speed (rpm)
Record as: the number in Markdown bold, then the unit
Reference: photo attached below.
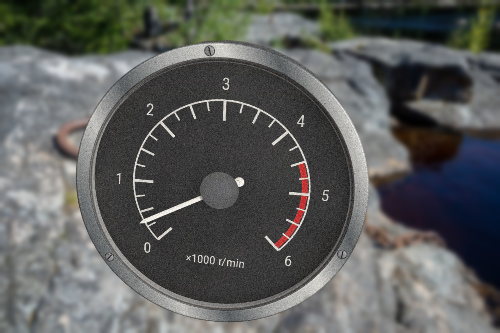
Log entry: **375** rpm
